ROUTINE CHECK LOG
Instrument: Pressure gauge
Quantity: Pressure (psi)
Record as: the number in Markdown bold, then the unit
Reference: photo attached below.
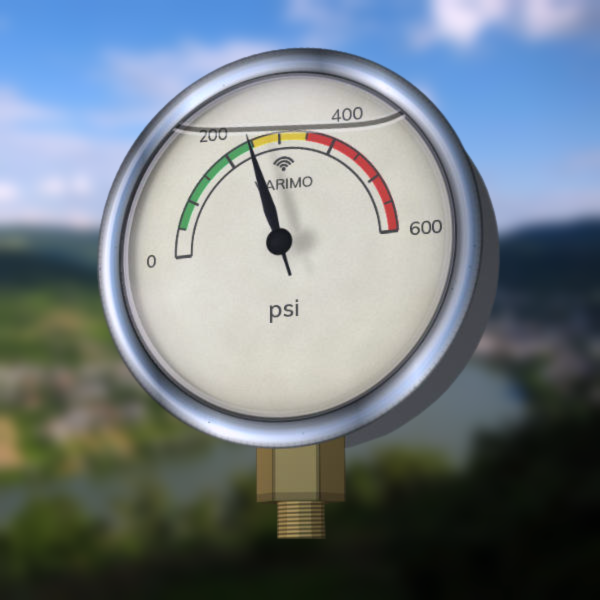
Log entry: **250** psi
